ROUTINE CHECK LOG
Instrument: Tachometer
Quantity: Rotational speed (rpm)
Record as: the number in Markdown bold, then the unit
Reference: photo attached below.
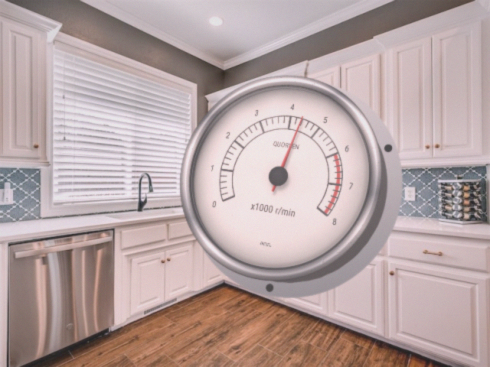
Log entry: **4400** rpm
